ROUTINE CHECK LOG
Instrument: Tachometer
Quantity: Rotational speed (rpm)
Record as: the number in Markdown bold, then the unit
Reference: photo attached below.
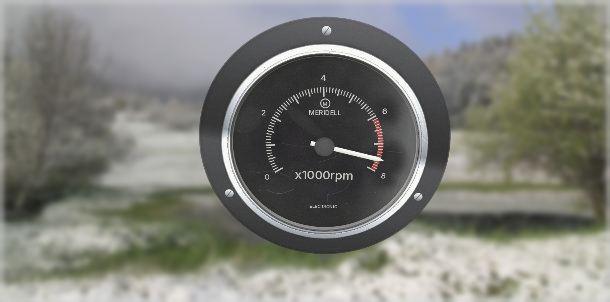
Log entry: **7500** rpm
